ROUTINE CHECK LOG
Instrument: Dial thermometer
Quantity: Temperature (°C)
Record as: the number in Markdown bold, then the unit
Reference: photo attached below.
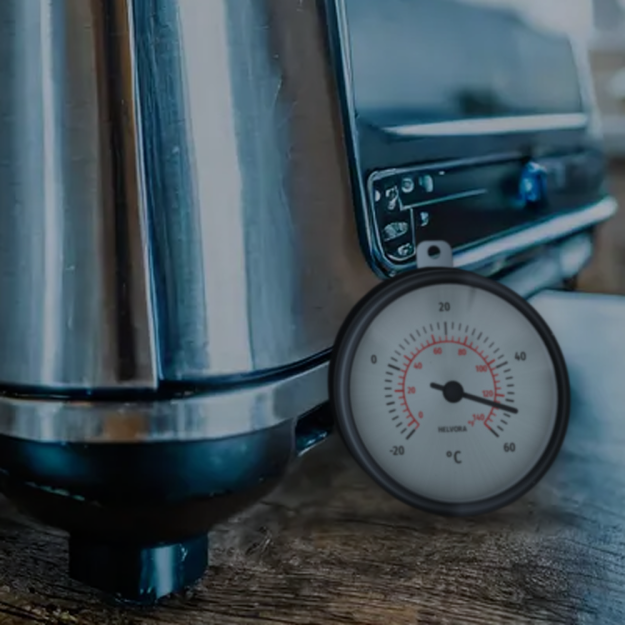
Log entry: **52** °C
